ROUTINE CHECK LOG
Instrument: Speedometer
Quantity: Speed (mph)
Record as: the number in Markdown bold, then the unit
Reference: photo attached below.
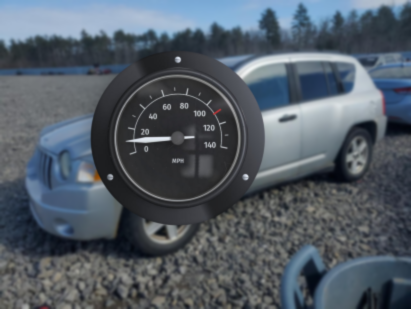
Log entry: **10** mph
